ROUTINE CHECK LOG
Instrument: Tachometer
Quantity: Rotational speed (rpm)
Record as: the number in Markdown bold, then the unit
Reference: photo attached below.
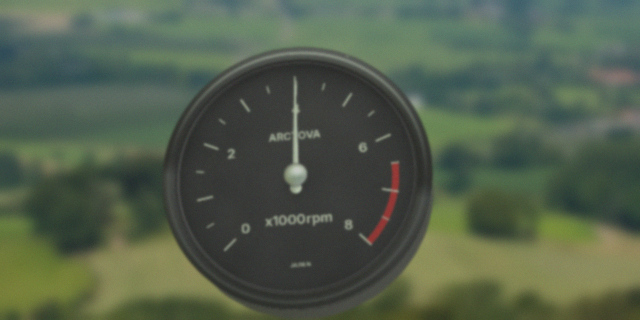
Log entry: **4000** rpm
